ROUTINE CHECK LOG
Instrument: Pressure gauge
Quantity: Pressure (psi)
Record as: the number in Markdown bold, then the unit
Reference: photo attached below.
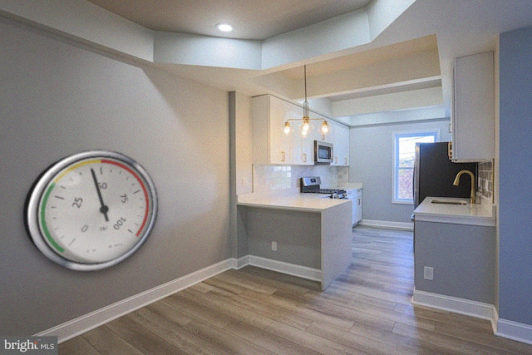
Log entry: **45** psi
